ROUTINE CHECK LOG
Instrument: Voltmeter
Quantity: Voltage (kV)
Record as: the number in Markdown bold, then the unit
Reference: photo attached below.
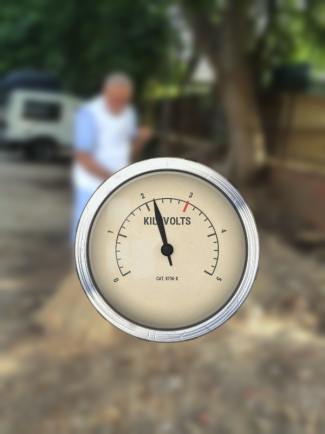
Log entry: **2.2** kV
